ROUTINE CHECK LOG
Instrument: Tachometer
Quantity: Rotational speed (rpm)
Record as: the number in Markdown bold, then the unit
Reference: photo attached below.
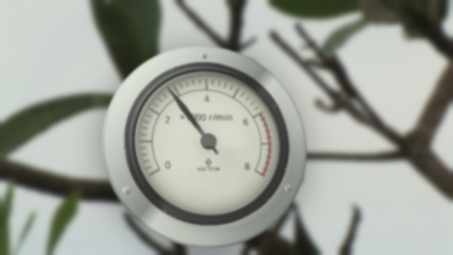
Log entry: **2800** rpm
